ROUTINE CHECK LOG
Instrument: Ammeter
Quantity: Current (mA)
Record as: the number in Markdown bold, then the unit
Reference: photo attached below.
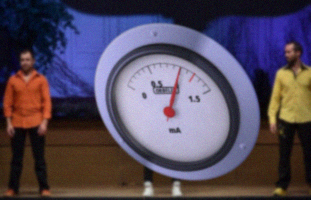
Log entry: **1** mA
